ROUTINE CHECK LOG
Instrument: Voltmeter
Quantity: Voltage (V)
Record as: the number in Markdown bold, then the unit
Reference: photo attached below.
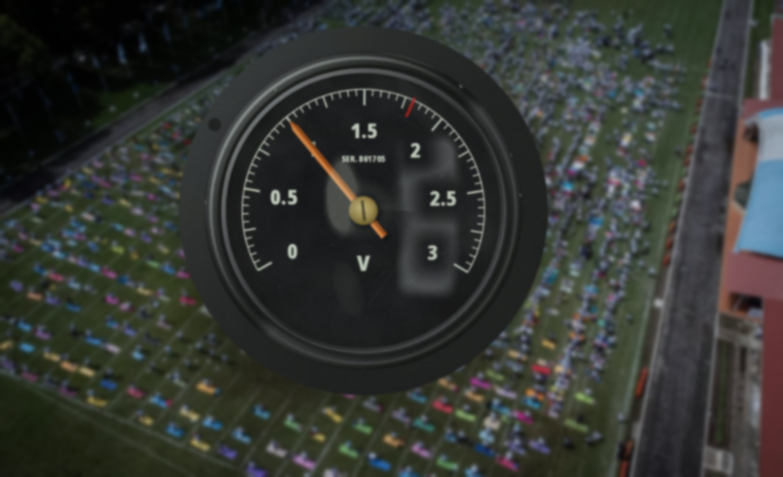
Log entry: **1** V
